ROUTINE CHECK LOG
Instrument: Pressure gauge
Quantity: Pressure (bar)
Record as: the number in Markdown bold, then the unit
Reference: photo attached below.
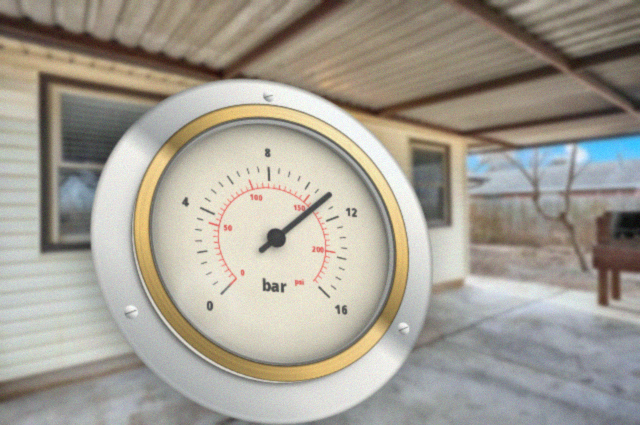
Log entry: **11** bar
